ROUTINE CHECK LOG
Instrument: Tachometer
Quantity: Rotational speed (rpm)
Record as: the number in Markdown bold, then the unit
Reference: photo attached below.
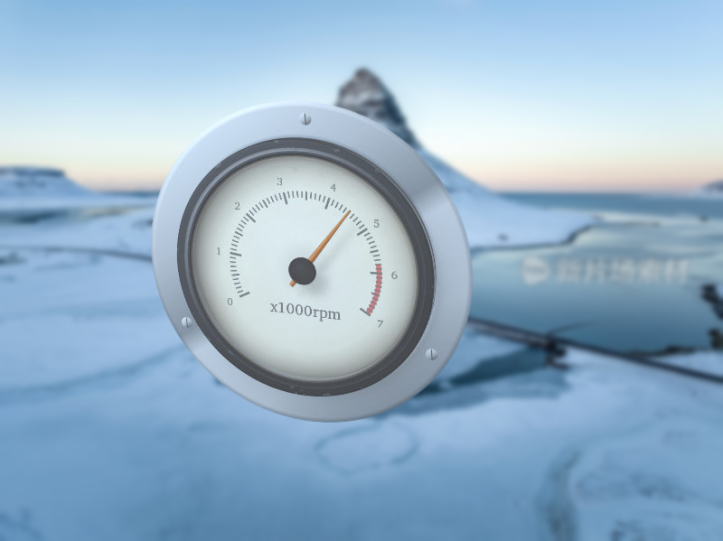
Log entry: **4500** rpm
